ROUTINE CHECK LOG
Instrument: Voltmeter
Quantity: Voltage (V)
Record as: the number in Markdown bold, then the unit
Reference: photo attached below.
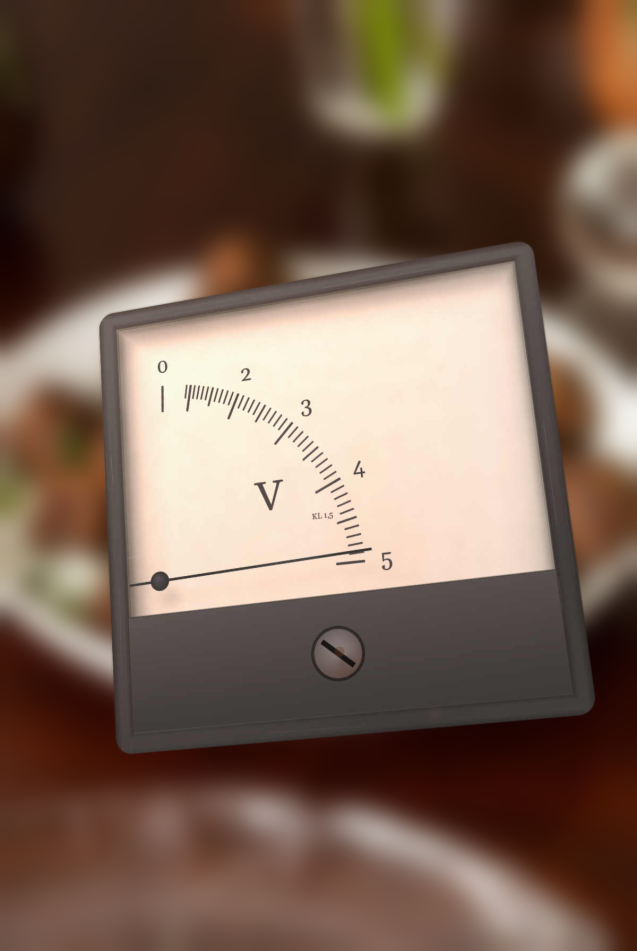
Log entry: **4.9** V
